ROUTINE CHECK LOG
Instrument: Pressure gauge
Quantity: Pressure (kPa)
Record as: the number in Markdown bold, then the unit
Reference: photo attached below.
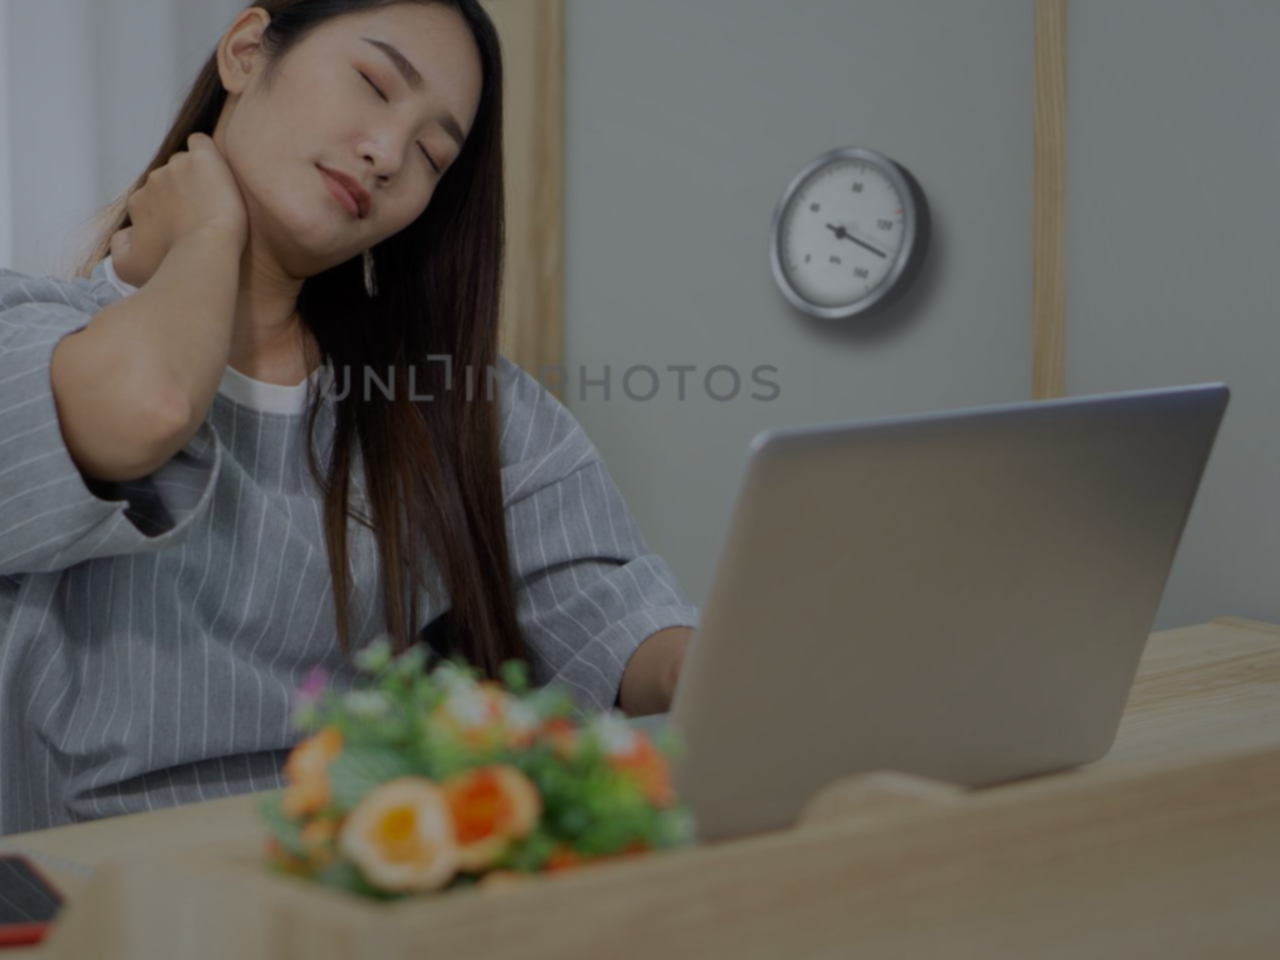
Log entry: **140** kPa
